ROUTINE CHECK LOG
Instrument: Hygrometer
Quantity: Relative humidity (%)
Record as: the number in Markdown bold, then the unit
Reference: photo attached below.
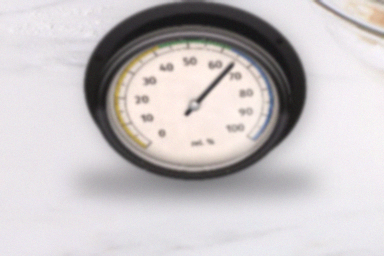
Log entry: **65** %
